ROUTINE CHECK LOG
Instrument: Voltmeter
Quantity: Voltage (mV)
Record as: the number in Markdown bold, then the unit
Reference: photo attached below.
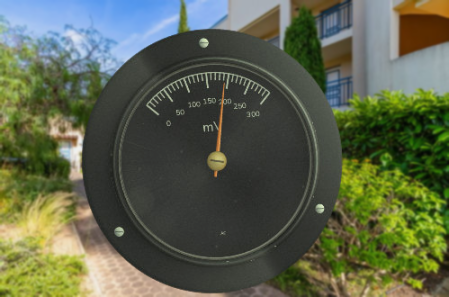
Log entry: **190** mV
